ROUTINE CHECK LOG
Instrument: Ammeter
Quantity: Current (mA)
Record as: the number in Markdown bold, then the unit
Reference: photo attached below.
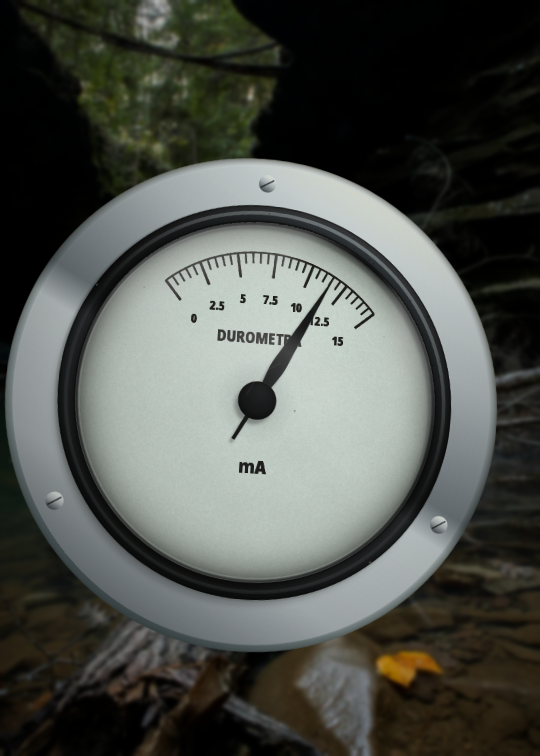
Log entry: **11.5** mA
